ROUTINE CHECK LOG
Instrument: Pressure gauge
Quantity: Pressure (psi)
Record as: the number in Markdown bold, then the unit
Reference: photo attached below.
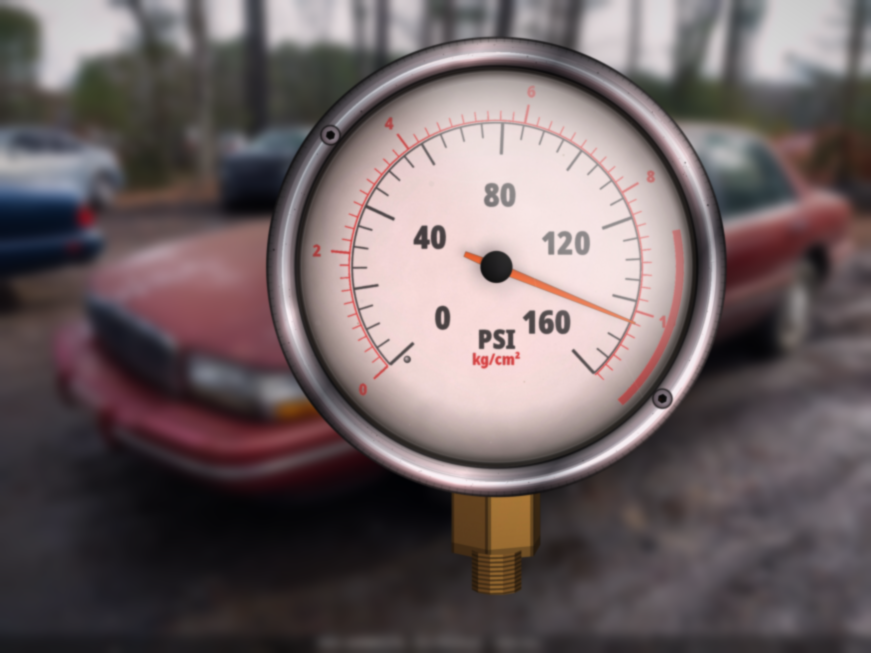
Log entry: **145** psi
